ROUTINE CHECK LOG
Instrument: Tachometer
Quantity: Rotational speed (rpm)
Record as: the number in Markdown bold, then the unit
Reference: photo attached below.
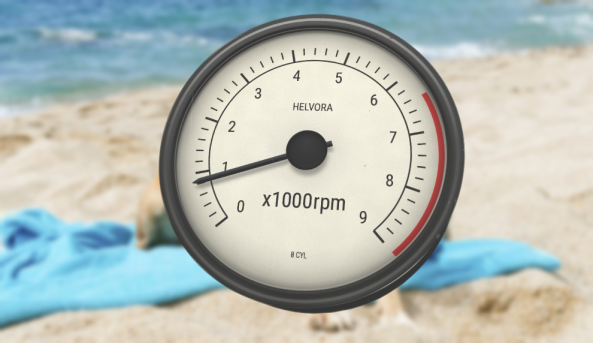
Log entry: **800** rpm
